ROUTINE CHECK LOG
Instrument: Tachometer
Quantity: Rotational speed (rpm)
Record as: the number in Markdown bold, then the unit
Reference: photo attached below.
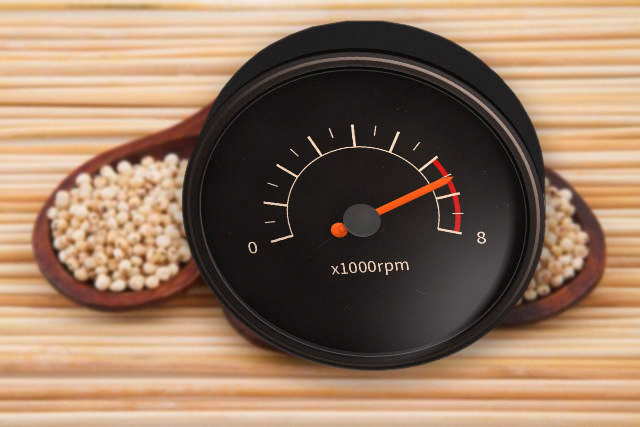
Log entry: **6500** rpm
